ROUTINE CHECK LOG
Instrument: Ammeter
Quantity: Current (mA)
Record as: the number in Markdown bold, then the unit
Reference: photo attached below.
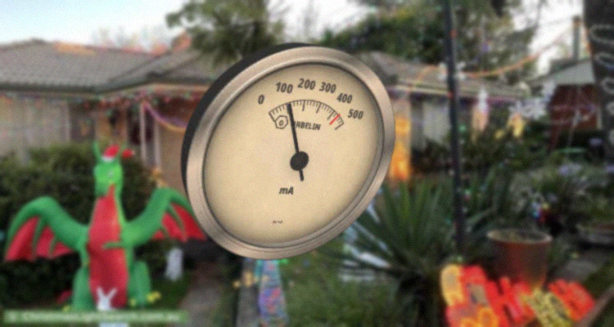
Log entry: **100** mA
